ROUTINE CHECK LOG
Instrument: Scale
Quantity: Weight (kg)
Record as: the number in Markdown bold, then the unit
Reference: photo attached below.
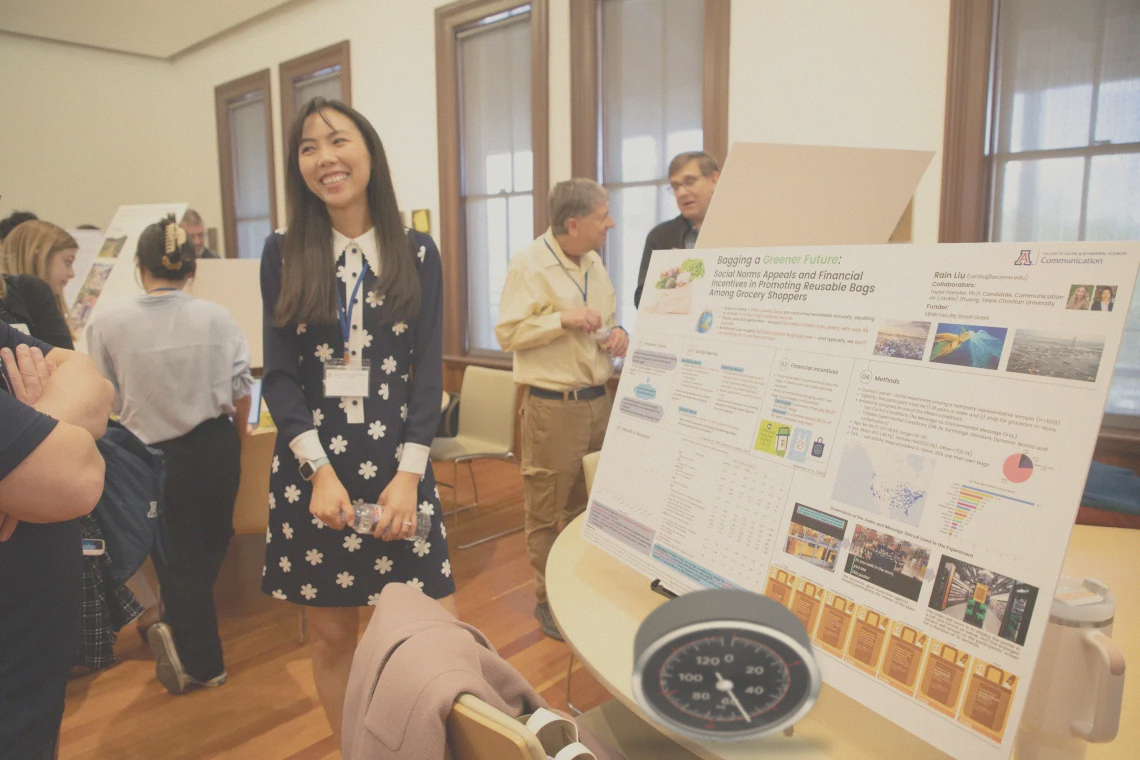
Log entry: **55** kg
